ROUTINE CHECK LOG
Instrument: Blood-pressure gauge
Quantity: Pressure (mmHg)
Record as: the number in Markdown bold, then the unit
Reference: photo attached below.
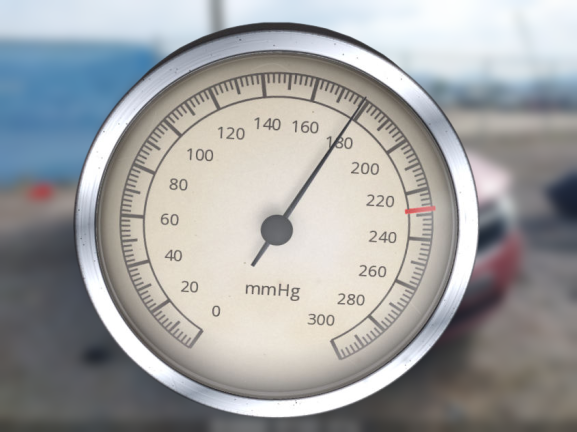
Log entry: **178** mmHg
